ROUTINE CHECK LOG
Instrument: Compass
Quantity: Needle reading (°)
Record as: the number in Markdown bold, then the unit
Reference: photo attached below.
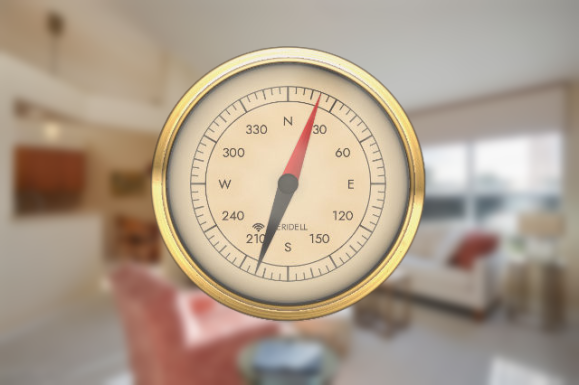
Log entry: **20** °
